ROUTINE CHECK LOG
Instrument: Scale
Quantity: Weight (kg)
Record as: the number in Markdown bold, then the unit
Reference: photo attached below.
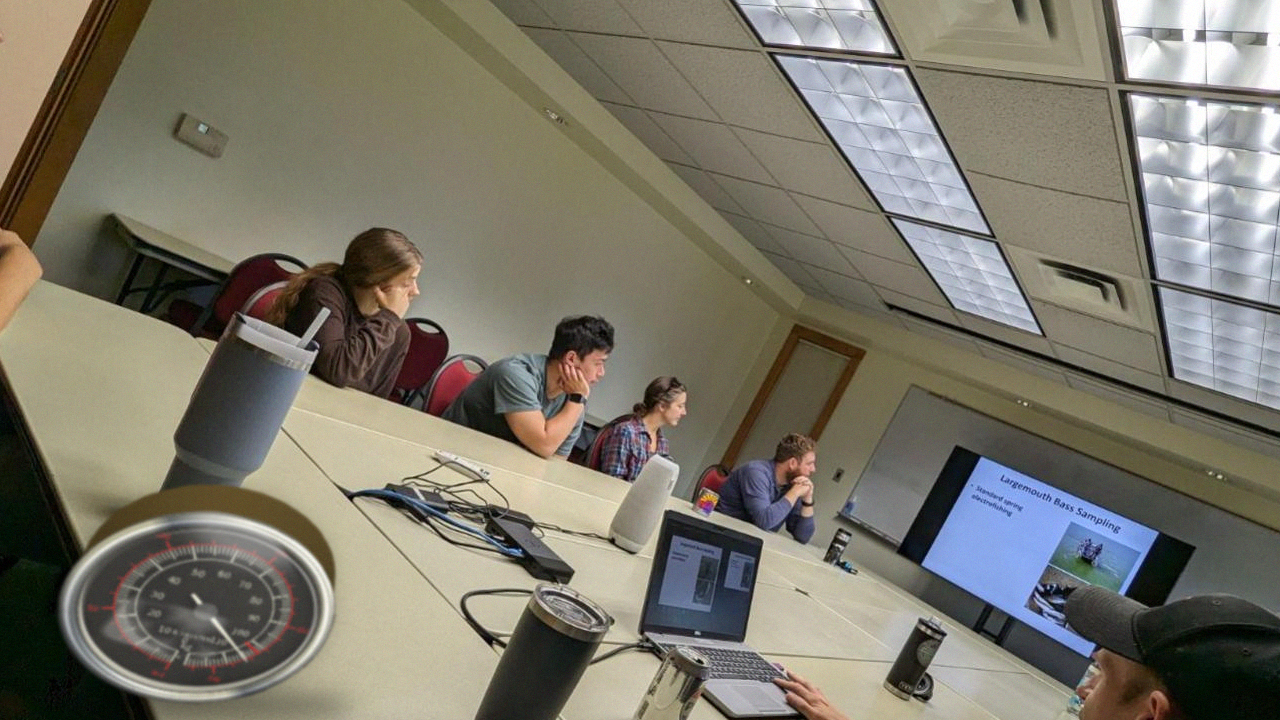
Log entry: **105** kg
